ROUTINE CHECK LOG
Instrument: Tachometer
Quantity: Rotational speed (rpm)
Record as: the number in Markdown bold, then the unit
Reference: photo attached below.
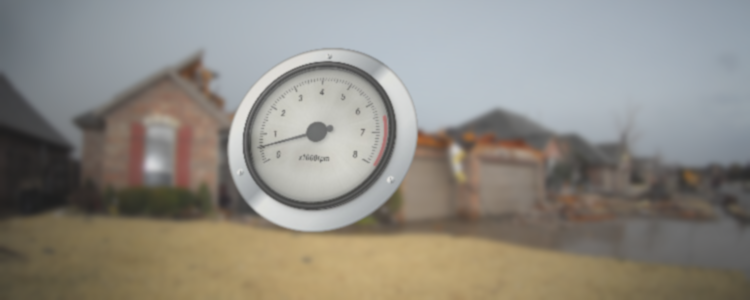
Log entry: **500** rpm
